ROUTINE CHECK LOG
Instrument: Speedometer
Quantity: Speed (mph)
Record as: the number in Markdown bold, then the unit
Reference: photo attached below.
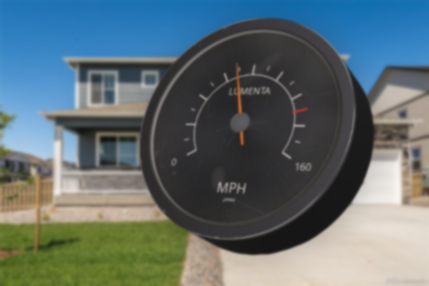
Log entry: **70** mph
